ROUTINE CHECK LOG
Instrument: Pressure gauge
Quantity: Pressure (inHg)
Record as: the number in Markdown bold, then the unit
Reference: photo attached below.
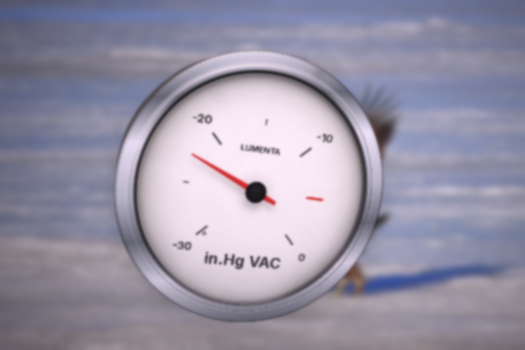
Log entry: **-22.5** inHg
